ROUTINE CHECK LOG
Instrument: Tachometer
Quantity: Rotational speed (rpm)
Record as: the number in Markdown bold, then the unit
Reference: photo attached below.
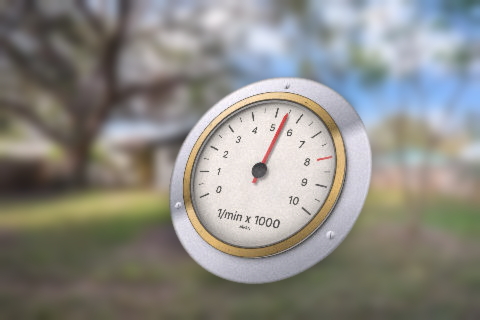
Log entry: **5500** rpm
